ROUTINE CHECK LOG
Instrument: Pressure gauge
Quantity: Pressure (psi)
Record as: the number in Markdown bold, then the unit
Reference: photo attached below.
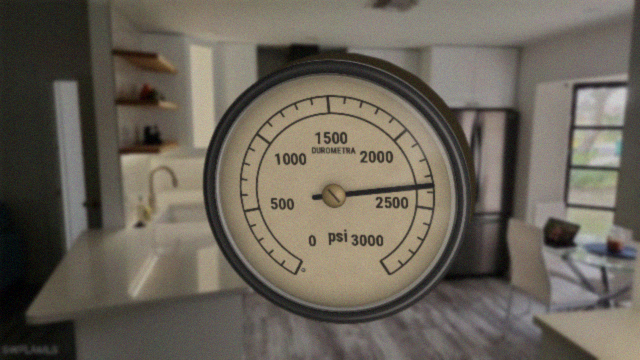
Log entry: **2350** psi
